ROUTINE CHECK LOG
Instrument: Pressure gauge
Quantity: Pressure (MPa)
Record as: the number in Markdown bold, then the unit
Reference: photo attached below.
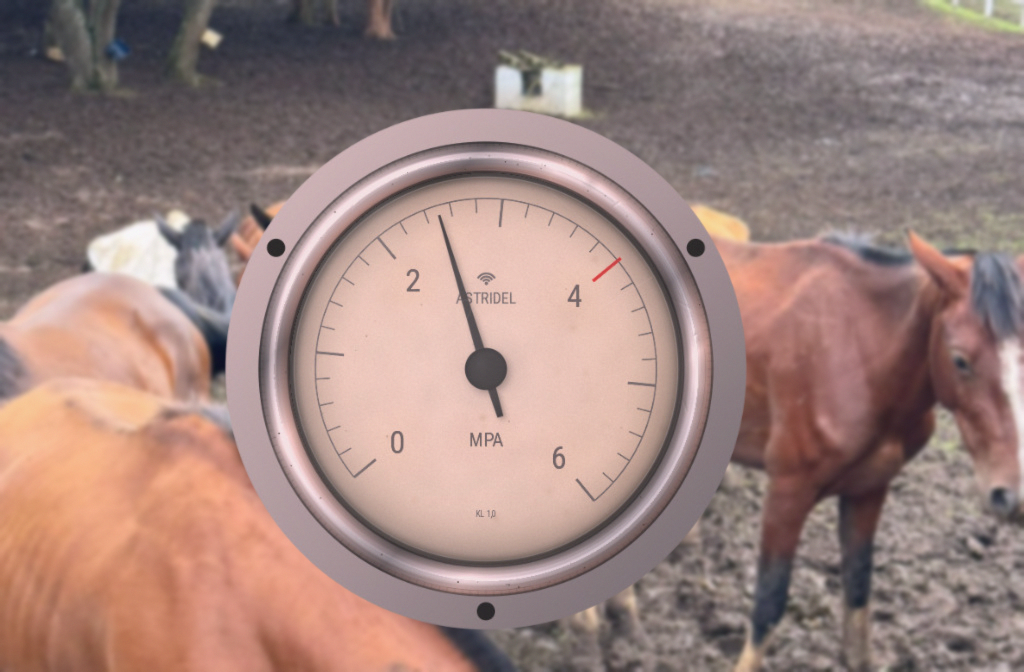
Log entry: **2.5** MPa
